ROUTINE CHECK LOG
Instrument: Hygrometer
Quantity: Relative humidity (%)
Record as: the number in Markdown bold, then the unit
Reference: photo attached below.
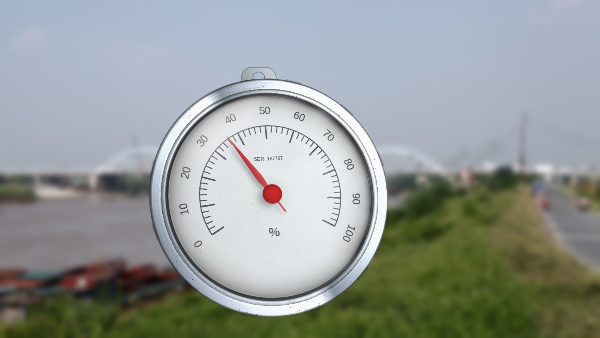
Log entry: **36** %
